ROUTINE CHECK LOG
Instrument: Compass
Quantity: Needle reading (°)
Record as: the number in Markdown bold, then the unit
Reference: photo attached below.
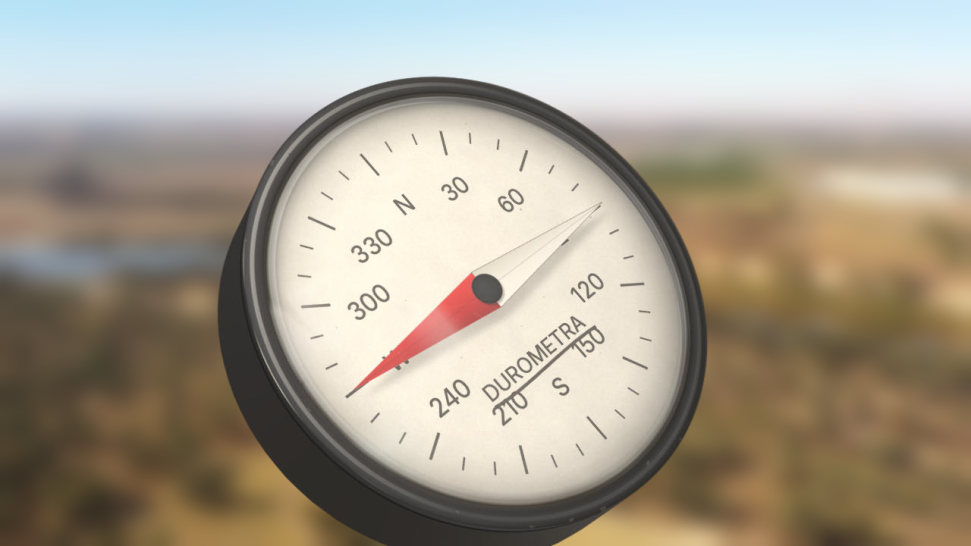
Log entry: **270** °
